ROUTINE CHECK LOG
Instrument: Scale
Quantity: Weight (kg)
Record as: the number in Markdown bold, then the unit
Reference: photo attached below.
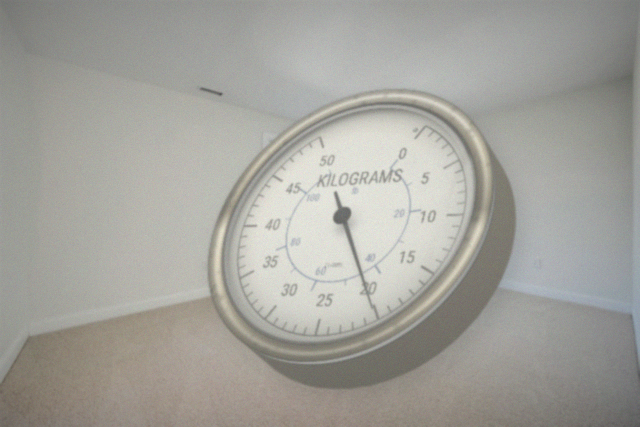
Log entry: **20** kg
